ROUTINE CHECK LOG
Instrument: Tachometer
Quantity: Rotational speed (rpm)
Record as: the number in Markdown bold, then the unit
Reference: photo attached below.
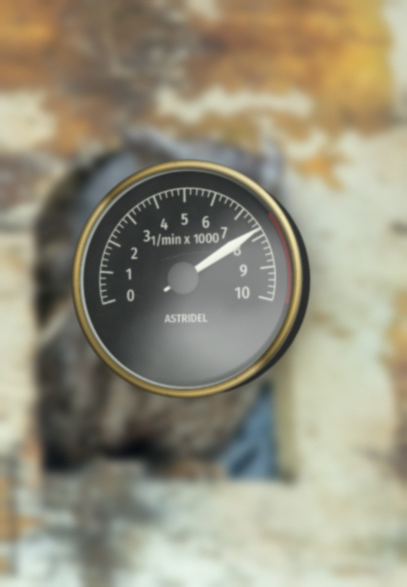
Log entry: **7800** rpm
